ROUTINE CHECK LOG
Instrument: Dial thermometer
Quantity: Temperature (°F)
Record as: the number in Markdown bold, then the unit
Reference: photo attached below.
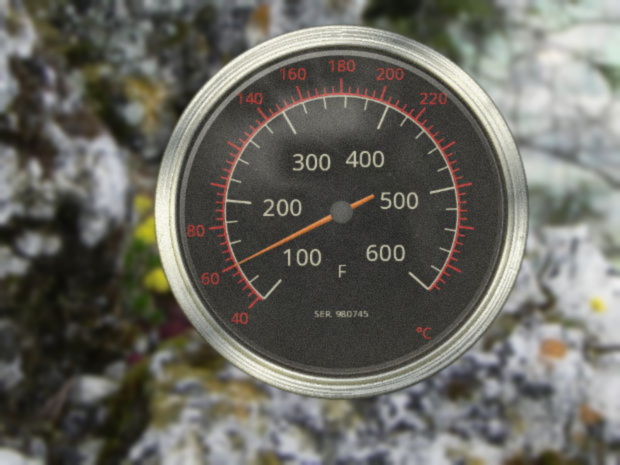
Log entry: **140** °F
